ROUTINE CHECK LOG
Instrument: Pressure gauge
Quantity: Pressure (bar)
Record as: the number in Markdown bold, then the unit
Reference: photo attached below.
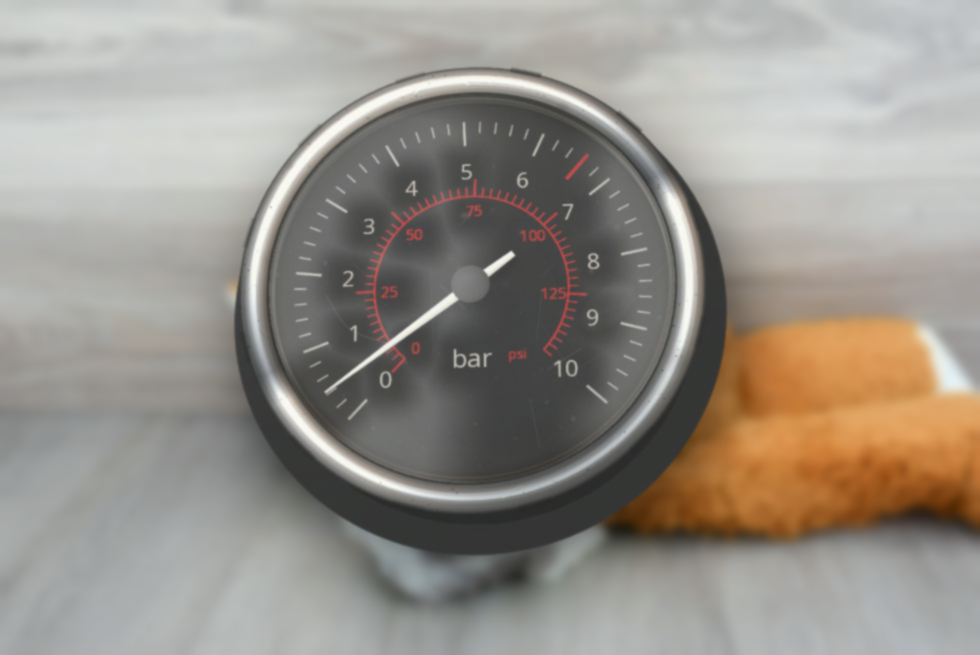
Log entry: **0.4** bar
